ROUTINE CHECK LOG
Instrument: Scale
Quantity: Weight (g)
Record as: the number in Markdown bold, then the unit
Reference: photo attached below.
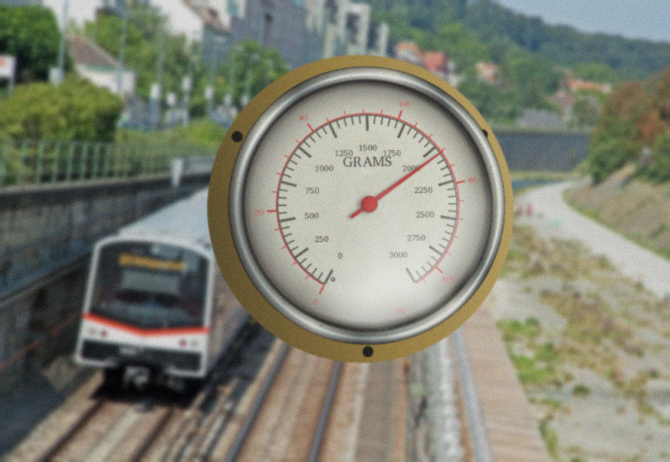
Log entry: **2050** g
